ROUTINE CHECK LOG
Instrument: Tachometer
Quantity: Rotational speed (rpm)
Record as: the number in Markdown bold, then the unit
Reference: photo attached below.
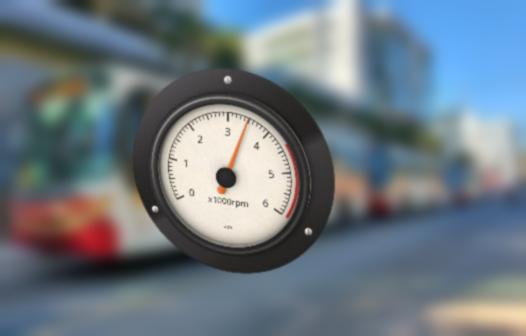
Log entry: **3500** rpm
